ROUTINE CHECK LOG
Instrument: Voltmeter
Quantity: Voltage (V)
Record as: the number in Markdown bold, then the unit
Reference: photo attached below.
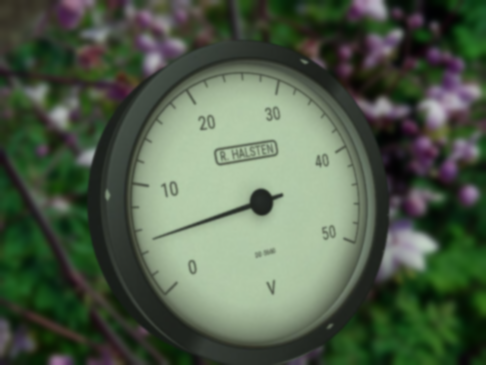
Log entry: **5** V
